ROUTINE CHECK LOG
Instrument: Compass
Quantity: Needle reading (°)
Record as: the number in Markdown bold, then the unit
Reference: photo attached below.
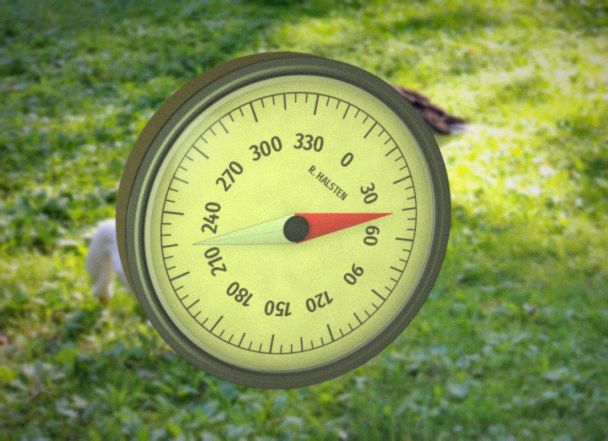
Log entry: **45** °
